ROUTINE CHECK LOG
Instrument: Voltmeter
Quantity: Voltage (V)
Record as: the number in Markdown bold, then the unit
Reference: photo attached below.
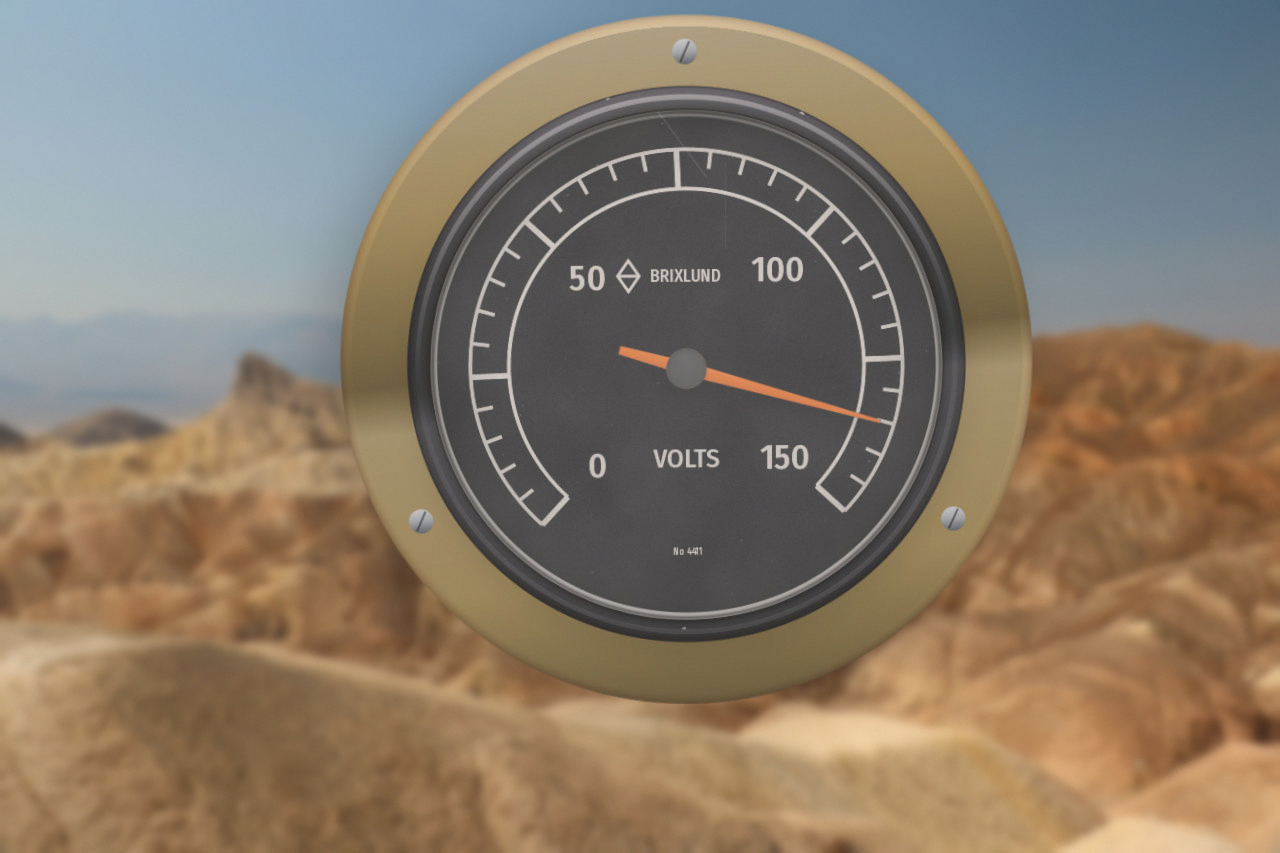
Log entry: **135** V
